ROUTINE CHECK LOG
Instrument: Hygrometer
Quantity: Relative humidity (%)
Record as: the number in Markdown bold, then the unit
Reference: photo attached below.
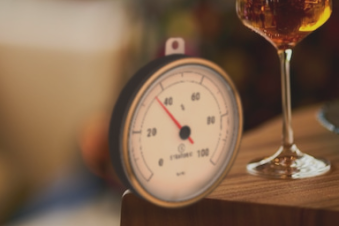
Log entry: **35** %
